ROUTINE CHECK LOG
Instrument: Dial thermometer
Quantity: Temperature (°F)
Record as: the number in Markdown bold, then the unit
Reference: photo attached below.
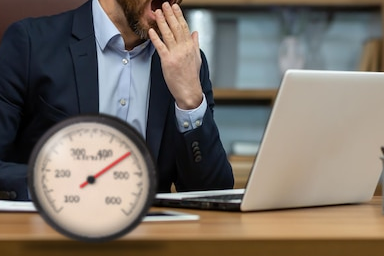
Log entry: **450** °F
